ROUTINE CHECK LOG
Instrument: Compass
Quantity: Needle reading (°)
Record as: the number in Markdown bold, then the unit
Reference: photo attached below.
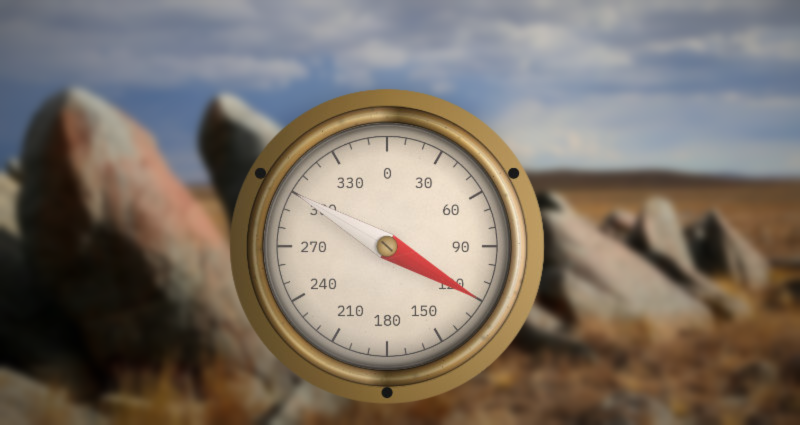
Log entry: **120** °
